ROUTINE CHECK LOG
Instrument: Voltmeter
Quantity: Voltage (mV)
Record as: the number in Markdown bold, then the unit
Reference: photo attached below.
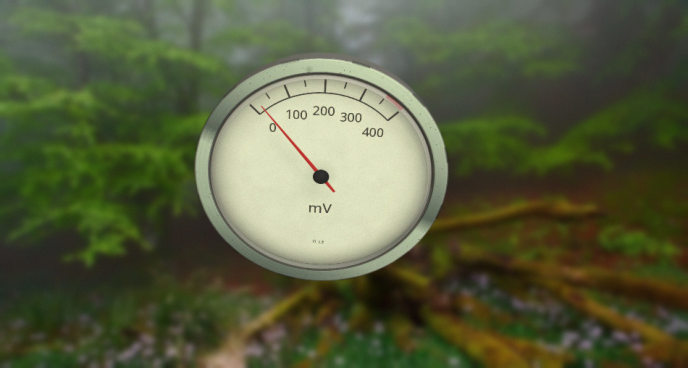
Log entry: **25** mV
